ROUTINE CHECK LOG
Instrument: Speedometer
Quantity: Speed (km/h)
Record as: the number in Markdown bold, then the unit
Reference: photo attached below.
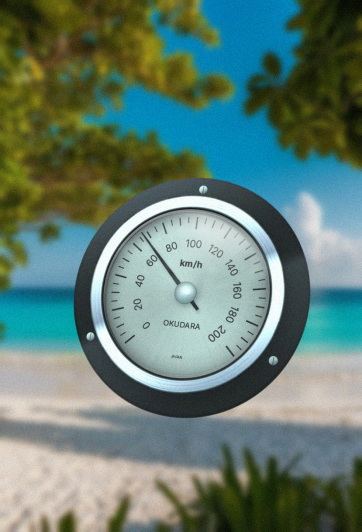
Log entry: **67.5** km/h
